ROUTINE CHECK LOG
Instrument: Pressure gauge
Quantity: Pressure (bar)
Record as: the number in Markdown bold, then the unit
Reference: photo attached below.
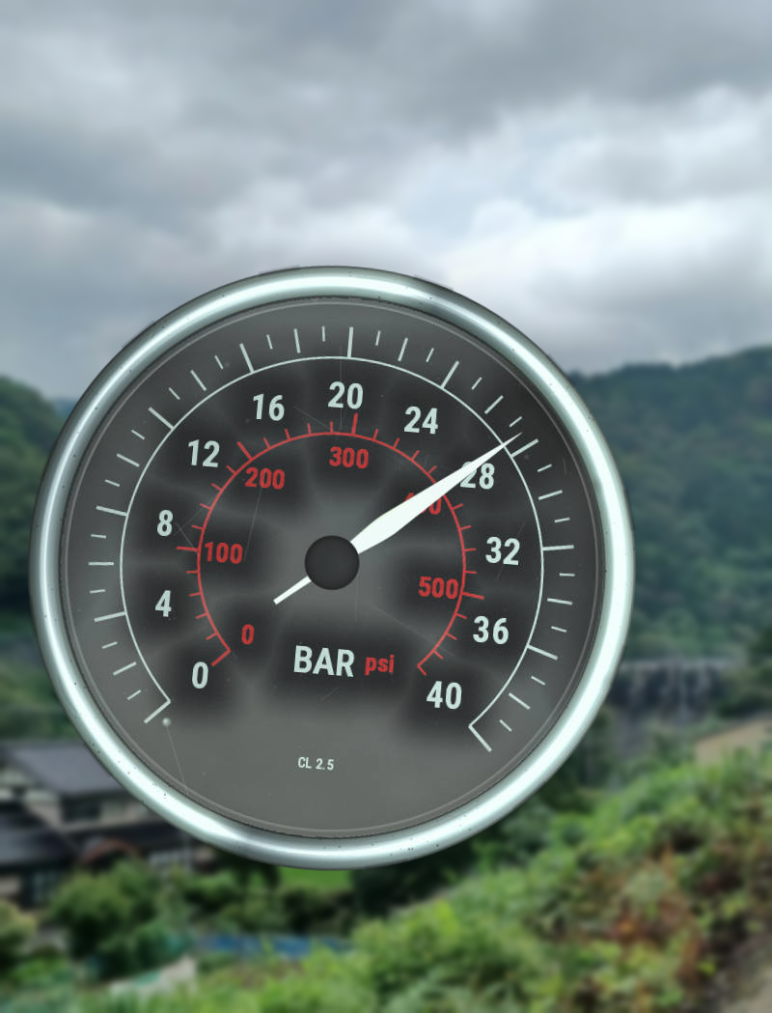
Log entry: **27.5** bar
